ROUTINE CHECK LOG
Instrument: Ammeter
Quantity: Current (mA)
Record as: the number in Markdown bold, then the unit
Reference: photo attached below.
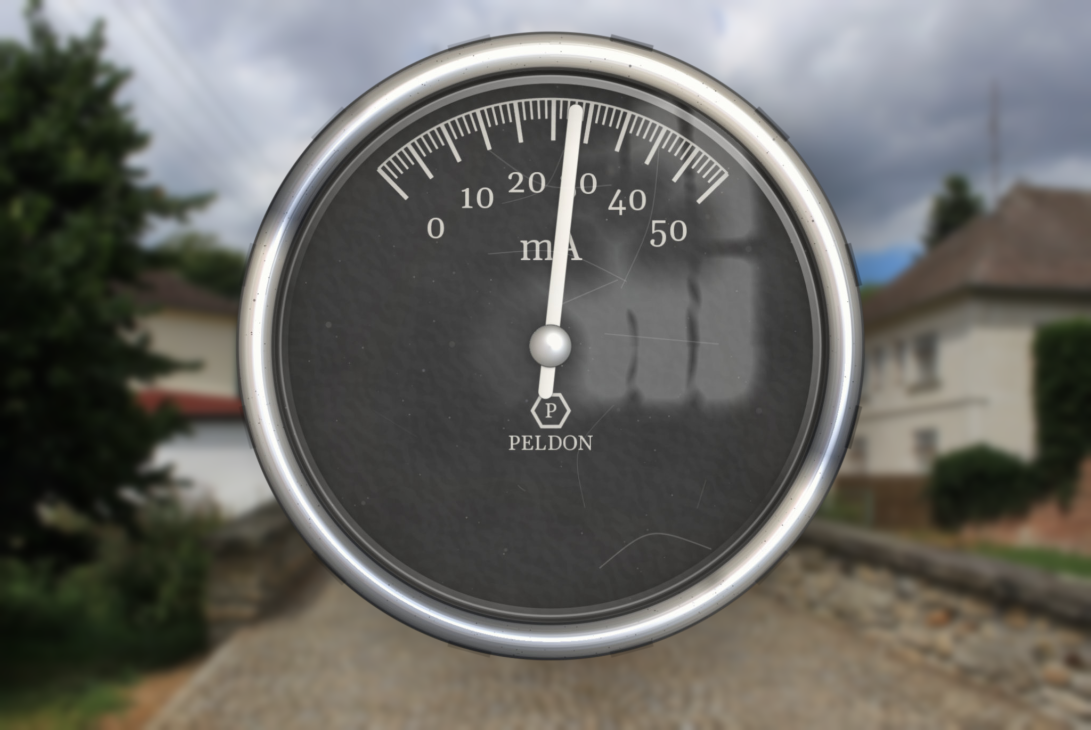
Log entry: **28** mA
